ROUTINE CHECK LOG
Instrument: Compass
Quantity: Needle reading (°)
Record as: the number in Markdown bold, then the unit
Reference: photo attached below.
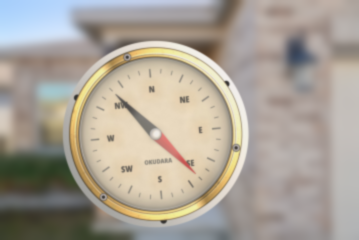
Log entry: **140** °
